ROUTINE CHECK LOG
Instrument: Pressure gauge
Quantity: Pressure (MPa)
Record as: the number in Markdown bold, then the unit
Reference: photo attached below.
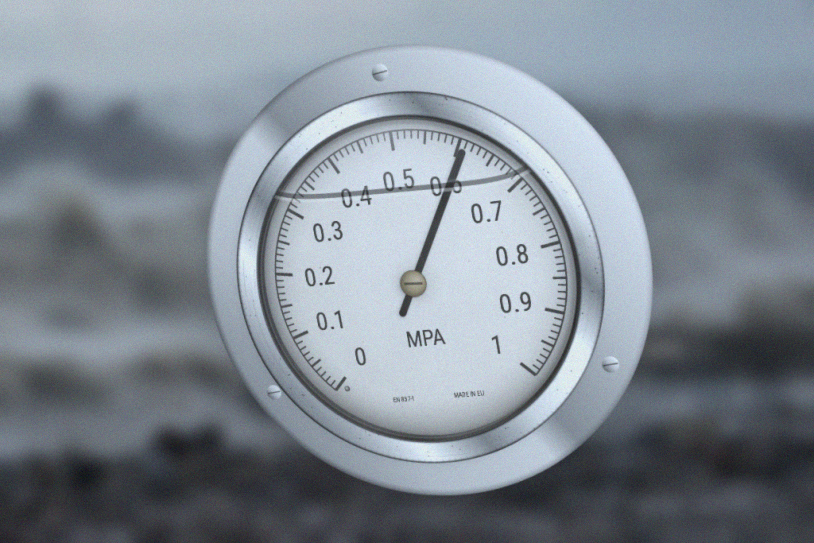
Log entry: **0.61** MPa
